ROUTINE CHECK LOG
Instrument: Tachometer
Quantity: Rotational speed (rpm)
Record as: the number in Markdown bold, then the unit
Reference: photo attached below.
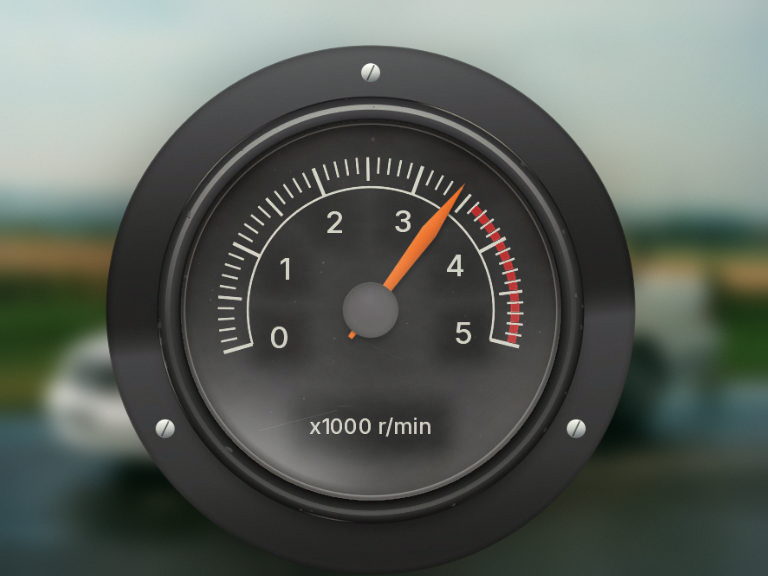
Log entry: **3400** rpm
